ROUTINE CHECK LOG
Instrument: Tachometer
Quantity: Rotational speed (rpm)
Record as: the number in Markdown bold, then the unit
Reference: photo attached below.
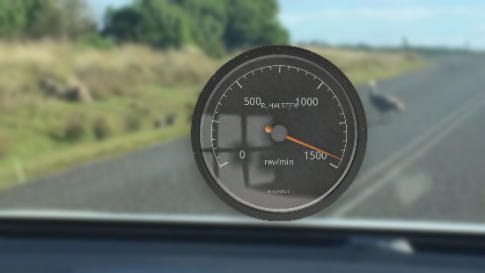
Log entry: **1450** rpm
